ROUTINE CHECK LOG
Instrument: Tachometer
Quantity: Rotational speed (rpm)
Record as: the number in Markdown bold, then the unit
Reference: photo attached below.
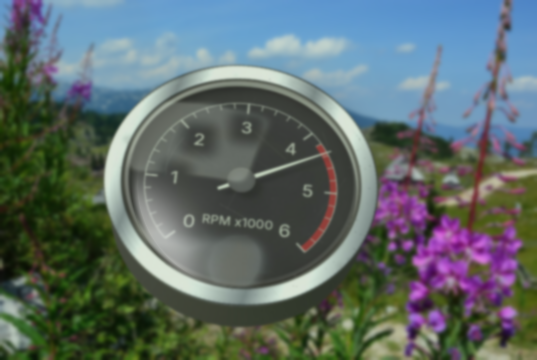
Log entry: **4400** rpm
